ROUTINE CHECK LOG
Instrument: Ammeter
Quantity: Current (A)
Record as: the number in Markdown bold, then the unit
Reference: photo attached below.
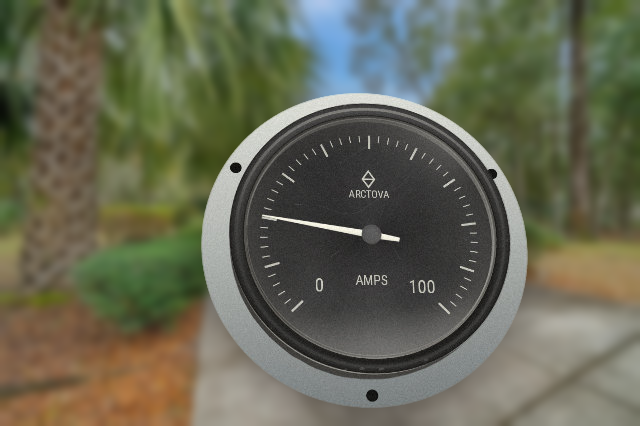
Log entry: **20** A
